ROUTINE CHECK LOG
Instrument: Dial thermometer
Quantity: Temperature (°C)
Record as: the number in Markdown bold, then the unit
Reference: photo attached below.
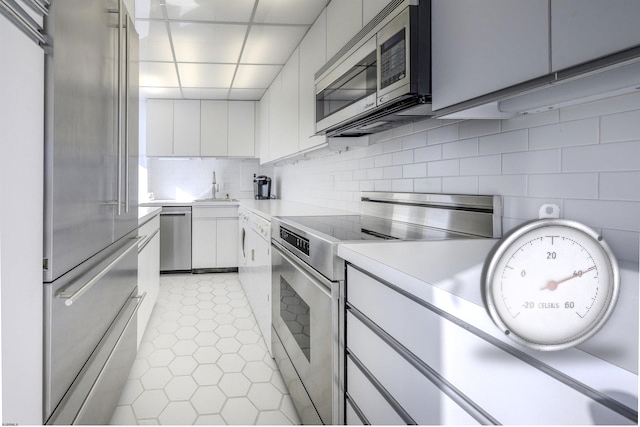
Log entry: **40** °C
